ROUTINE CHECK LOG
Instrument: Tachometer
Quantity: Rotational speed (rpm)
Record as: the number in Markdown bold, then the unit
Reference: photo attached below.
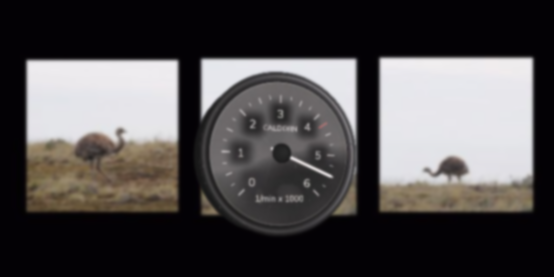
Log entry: **5500** rpm
